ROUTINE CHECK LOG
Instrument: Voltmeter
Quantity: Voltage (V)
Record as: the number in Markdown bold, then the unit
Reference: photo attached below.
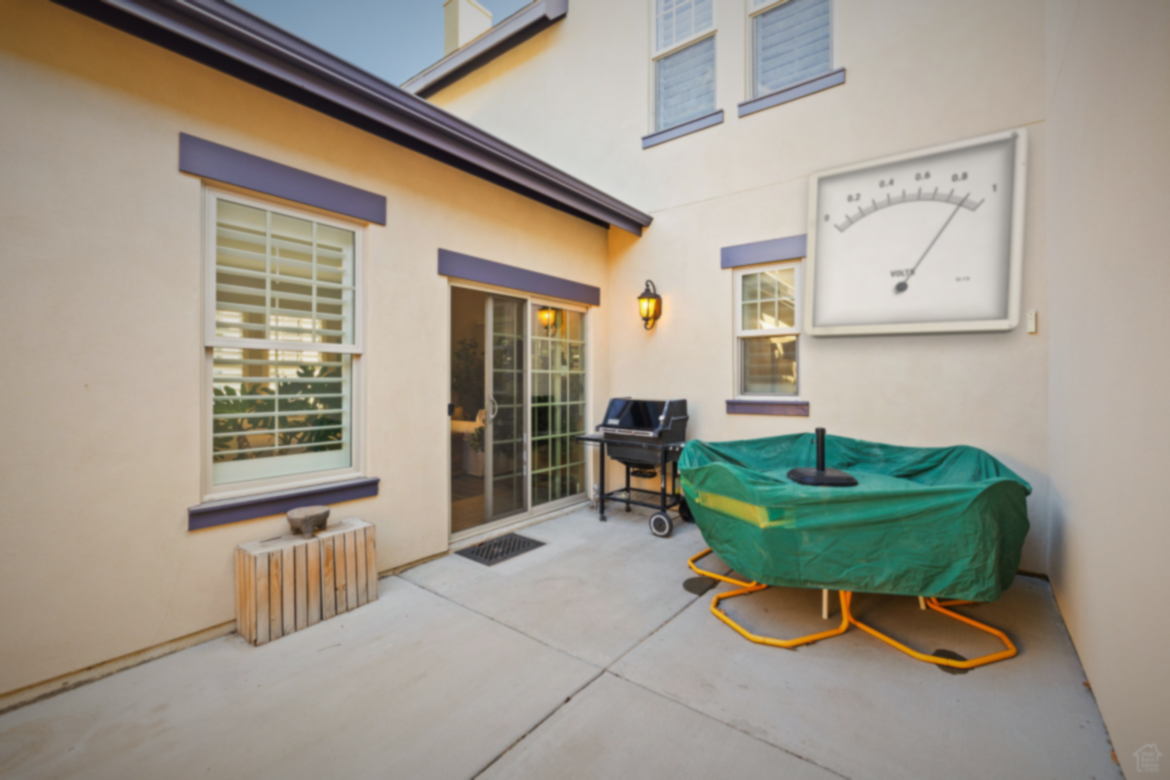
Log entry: **0.9** V
